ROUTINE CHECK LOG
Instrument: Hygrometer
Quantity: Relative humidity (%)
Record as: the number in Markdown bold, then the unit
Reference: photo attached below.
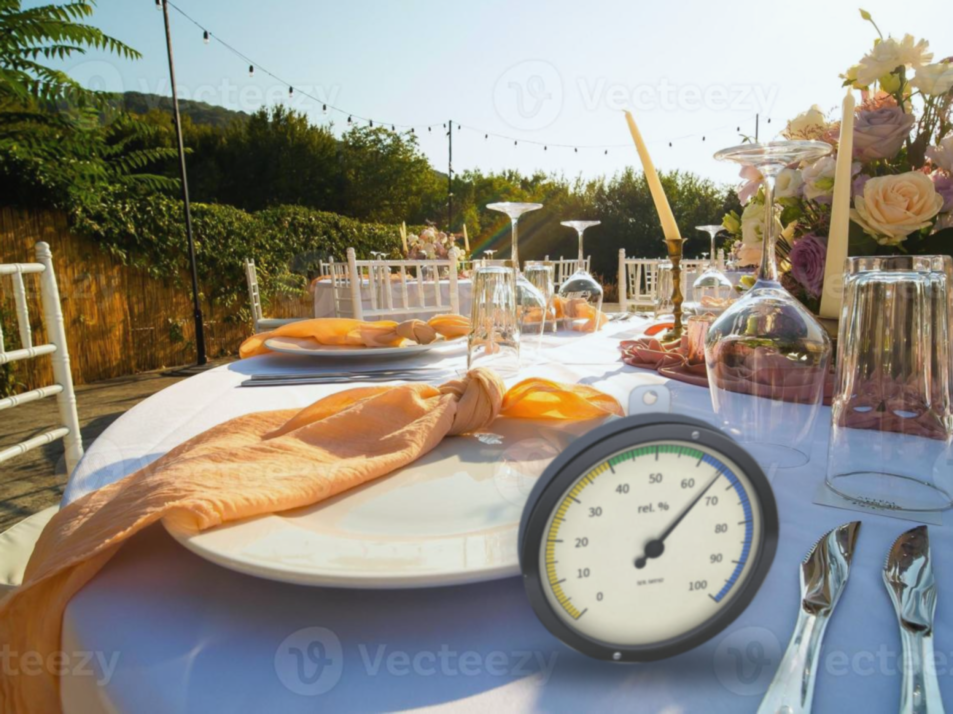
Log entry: **65** %
